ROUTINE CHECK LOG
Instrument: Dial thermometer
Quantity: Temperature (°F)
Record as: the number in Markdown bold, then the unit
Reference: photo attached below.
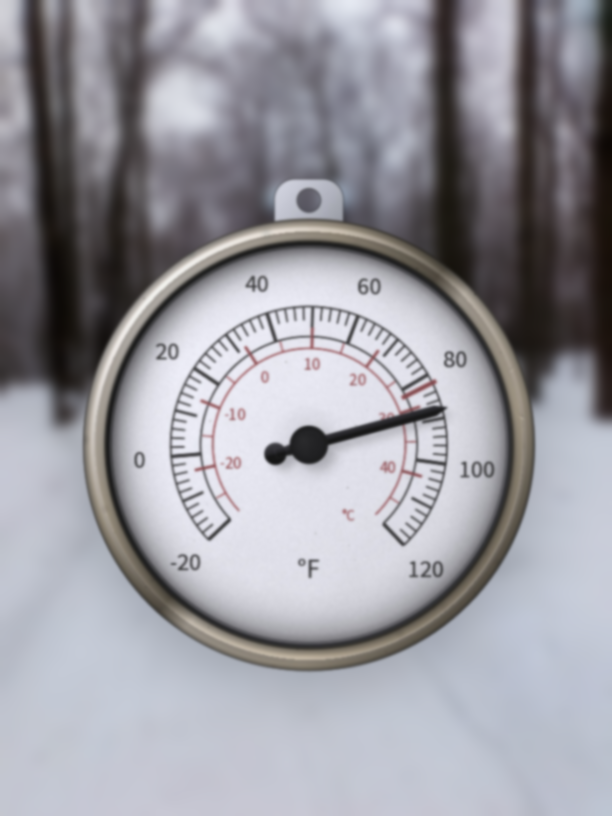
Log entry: **88** °F
